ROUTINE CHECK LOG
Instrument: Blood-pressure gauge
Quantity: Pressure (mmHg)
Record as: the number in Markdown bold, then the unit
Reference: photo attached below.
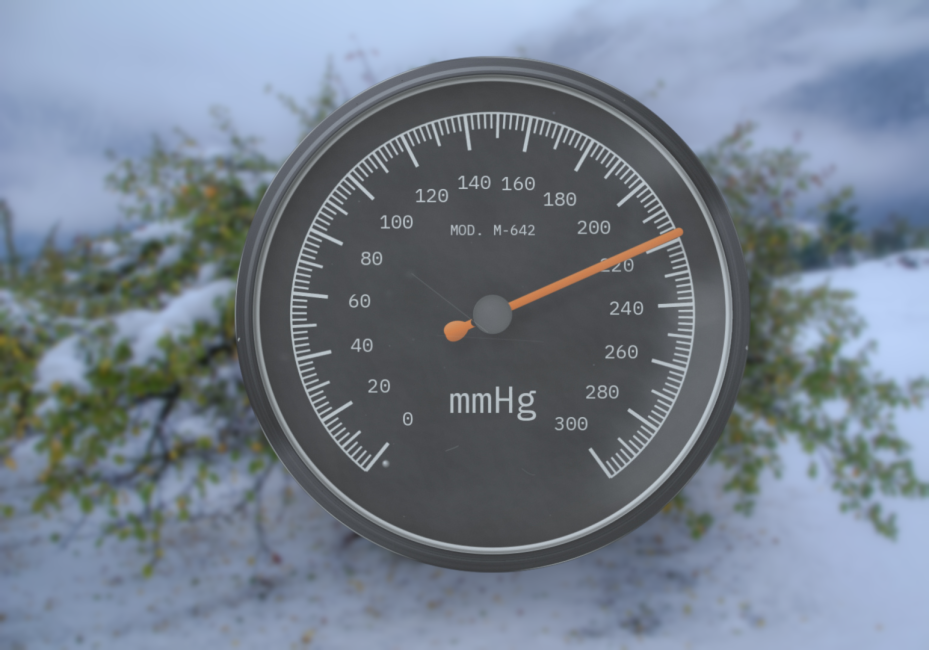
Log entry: **218** mmHg
